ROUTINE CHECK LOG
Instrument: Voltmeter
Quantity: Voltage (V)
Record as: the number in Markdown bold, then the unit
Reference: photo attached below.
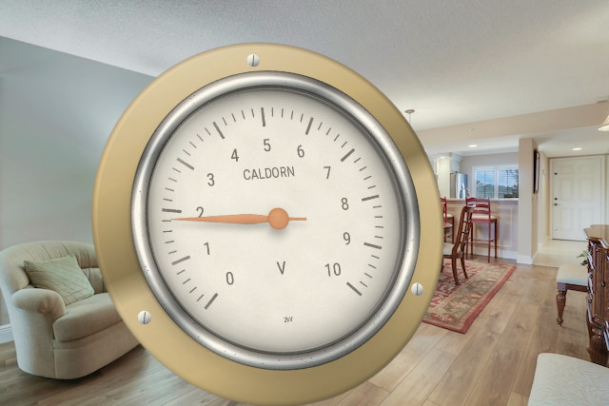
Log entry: **1.8** V
